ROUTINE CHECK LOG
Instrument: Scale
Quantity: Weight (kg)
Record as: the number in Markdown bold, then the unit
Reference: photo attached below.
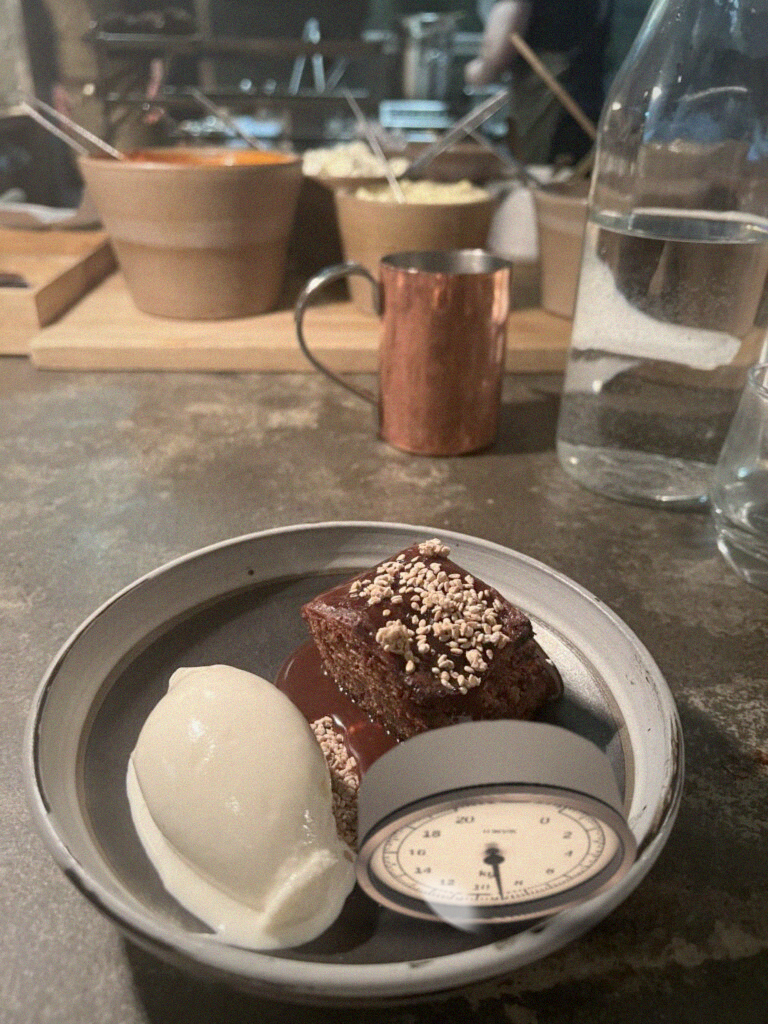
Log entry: **9** kg
